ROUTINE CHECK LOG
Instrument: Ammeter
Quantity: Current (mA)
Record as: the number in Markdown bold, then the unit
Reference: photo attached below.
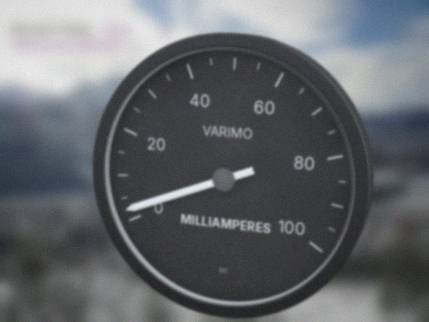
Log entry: **2.5** mA
